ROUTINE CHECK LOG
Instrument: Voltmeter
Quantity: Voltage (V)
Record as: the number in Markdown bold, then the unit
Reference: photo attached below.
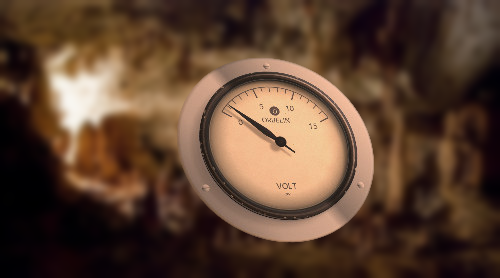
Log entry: **1** V
